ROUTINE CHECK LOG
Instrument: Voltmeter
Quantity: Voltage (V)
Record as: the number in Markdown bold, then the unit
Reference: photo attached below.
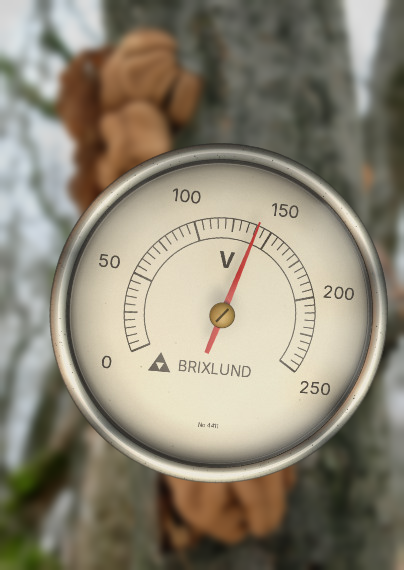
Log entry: **140** V
